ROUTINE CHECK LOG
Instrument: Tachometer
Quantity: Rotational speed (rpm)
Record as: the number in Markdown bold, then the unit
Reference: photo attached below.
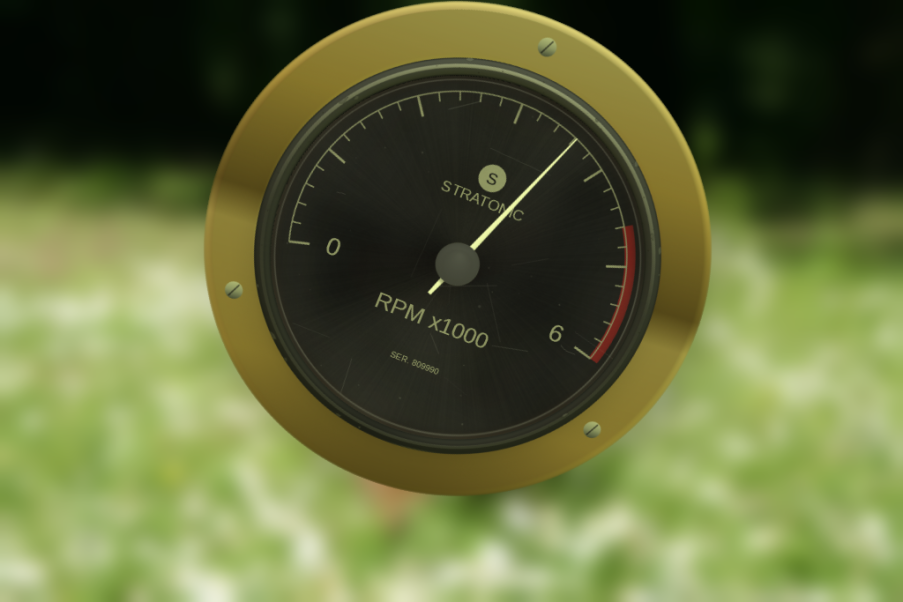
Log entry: **3600** rpm
